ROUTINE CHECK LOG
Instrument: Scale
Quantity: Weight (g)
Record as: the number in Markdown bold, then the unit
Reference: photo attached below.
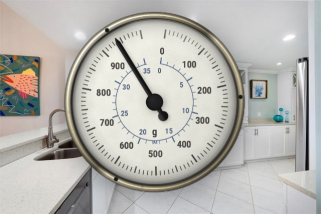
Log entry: **940** g
